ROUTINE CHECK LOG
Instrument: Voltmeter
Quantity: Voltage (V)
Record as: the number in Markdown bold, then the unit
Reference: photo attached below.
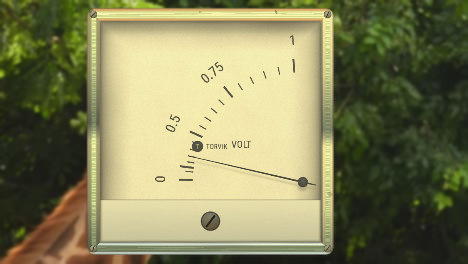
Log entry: **0.35** V
